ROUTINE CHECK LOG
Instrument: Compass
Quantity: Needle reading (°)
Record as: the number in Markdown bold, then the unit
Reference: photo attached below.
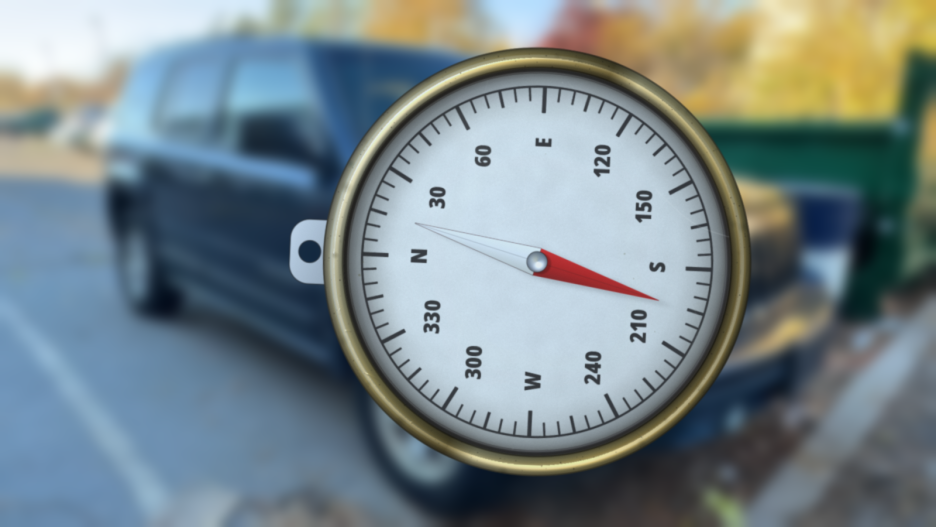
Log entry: **195** °
